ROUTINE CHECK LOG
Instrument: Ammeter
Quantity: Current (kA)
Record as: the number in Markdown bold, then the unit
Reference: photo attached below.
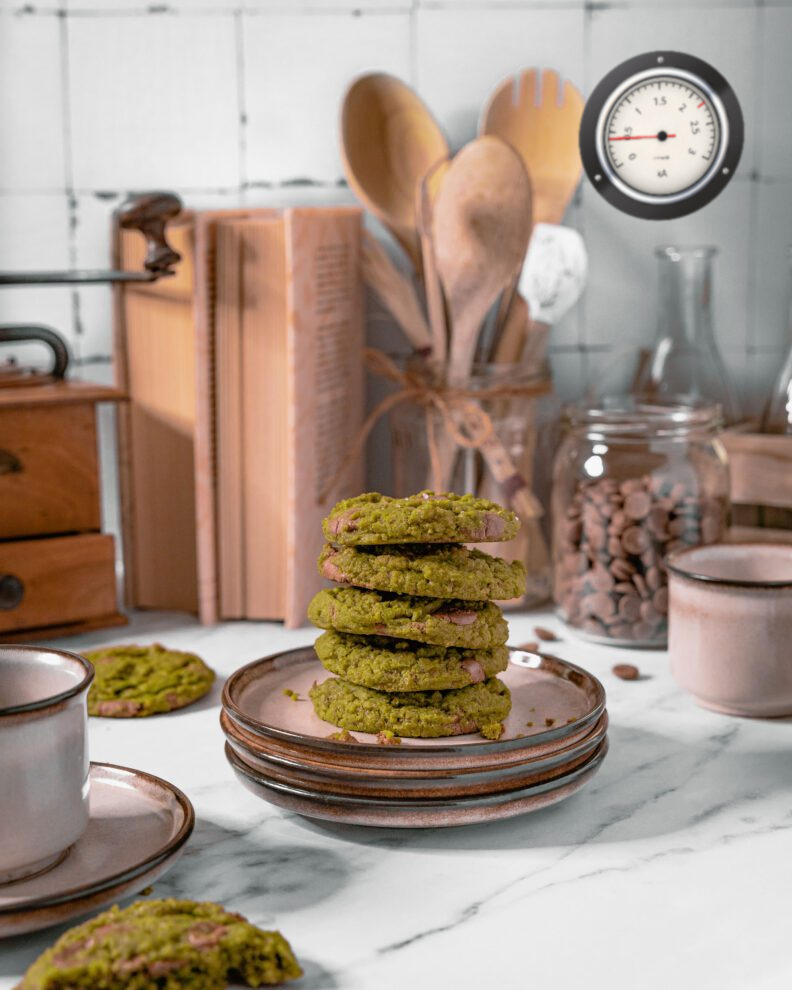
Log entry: **0.4** kA
